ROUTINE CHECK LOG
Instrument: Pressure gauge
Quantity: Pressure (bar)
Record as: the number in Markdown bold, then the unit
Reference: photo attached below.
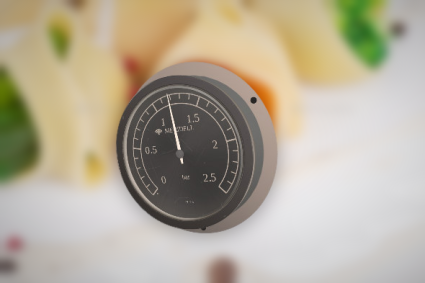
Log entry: **1.2** bar
